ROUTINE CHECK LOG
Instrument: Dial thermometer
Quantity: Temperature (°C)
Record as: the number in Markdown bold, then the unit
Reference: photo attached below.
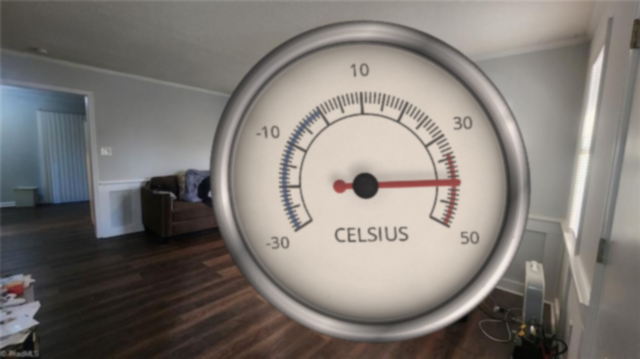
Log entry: **40** °C
